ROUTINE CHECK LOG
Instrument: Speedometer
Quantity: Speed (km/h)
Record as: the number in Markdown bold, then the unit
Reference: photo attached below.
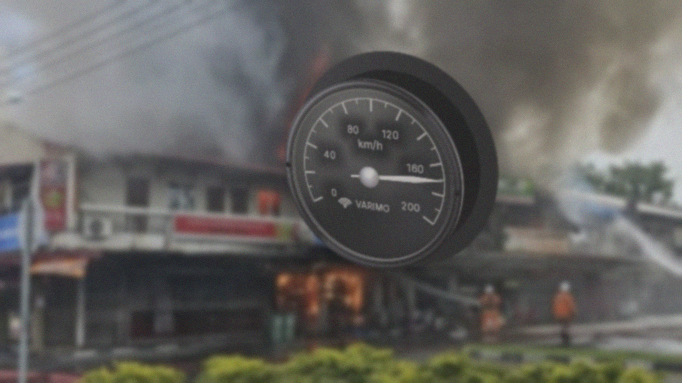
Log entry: **170** km/h
